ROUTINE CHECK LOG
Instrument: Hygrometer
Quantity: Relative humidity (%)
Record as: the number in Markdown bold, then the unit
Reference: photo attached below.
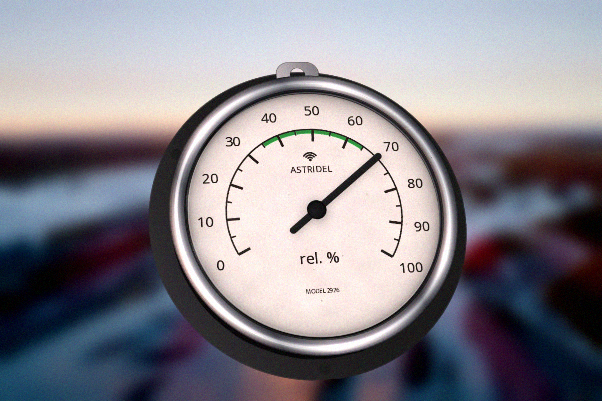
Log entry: **70** %
